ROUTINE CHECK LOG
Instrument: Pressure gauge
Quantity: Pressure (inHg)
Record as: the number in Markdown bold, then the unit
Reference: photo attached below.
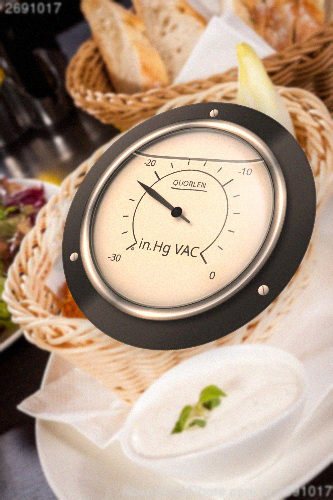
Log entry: **-22** inHg
